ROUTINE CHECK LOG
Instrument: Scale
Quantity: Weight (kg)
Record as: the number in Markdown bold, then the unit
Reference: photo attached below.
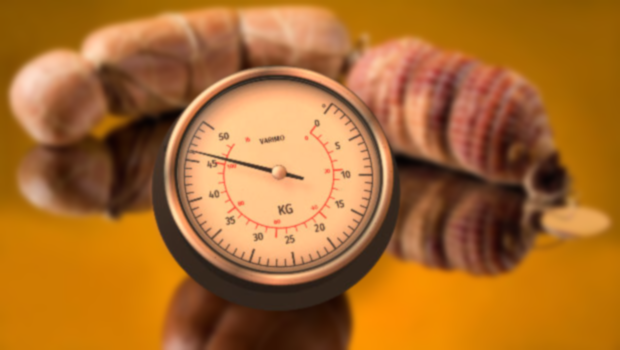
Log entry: **46** kg
